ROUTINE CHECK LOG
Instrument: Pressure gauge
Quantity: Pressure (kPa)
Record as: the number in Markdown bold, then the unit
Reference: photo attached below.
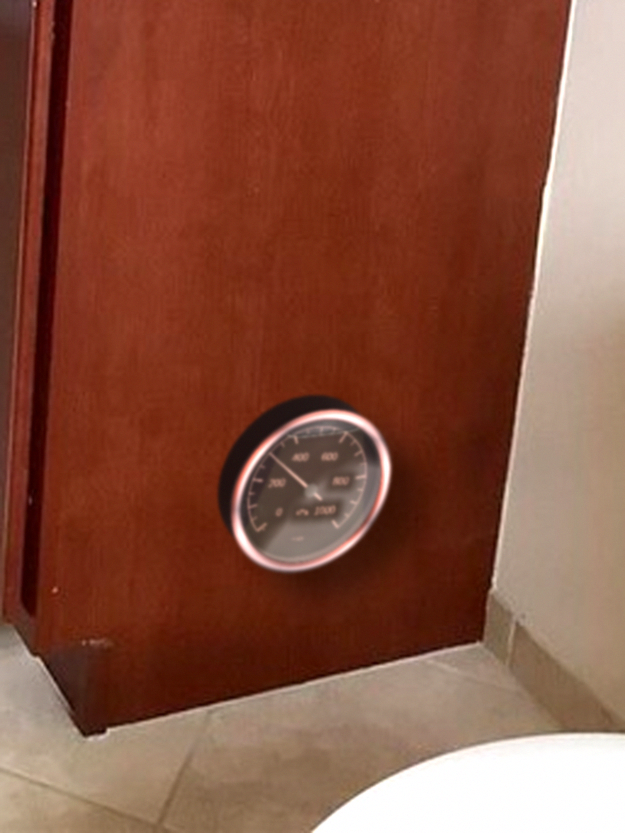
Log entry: **300** kPa
